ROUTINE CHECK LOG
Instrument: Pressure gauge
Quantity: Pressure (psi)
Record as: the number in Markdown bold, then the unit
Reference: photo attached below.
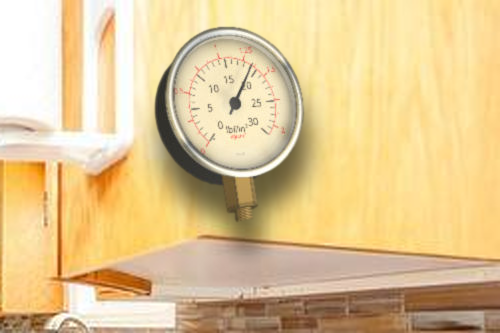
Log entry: **19** psi
